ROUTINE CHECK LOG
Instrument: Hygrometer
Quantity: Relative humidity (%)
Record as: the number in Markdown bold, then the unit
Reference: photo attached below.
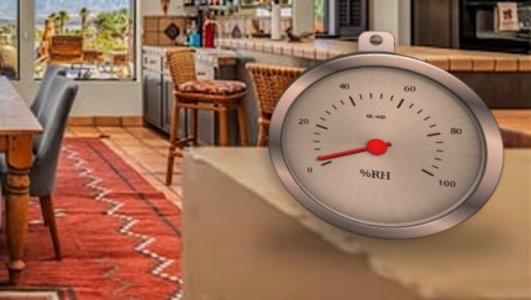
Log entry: **4** %
